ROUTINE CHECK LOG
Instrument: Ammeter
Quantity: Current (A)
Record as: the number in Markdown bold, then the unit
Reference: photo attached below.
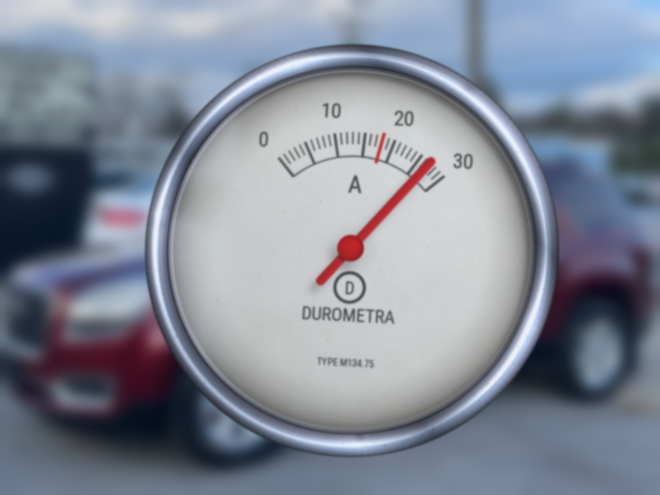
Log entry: **27** A
